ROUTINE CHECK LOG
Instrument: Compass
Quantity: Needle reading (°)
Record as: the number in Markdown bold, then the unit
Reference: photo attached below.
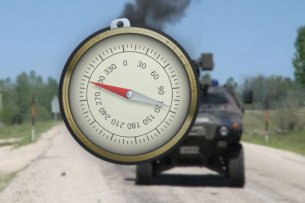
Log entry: **295** °
